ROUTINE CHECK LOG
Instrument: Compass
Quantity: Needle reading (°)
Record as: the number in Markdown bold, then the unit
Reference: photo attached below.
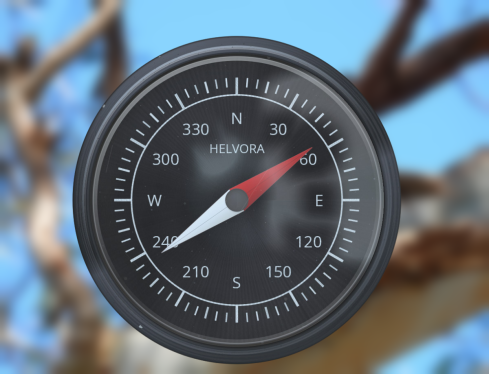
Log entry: **55** °
